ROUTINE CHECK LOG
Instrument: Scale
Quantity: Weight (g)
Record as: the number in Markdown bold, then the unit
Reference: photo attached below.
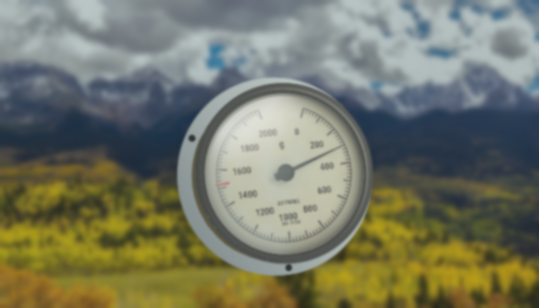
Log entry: **300** g
